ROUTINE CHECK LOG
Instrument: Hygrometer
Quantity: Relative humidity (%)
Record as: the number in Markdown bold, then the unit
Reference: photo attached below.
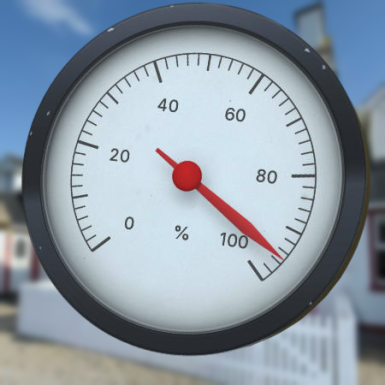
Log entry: **95** %
